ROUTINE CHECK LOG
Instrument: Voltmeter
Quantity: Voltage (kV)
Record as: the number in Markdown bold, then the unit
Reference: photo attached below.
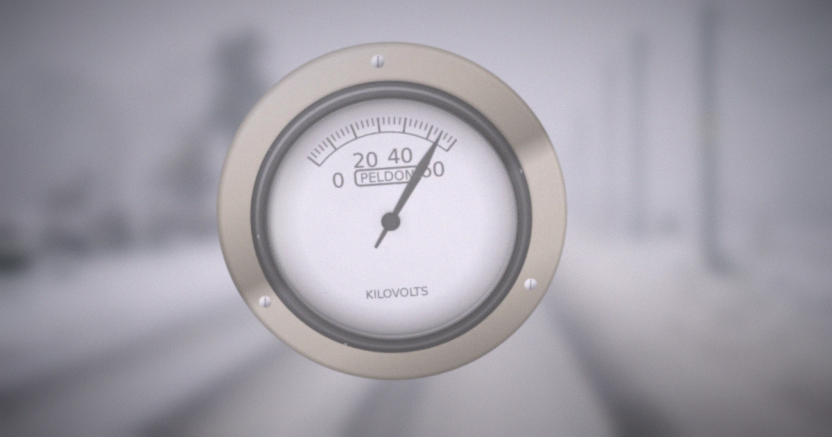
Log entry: **54** kV
